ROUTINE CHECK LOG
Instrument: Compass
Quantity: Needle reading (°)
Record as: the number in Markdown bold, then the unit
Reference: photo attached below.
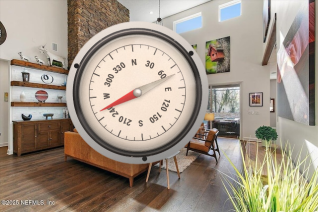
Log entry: **250** °
